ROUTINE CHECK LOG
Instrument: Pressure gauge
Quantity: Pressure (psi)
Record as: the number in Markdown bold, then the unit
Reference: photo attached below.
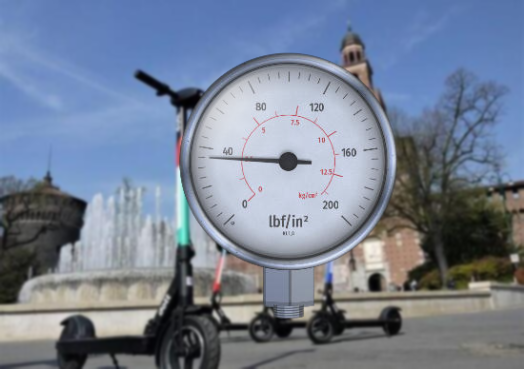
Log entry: **35** psi
